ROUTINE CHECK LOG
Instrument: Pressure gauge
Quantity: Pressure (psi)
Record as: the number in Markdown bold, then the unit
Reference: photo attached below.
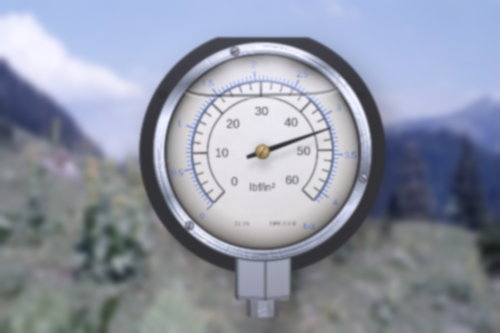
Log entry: **46** psi
